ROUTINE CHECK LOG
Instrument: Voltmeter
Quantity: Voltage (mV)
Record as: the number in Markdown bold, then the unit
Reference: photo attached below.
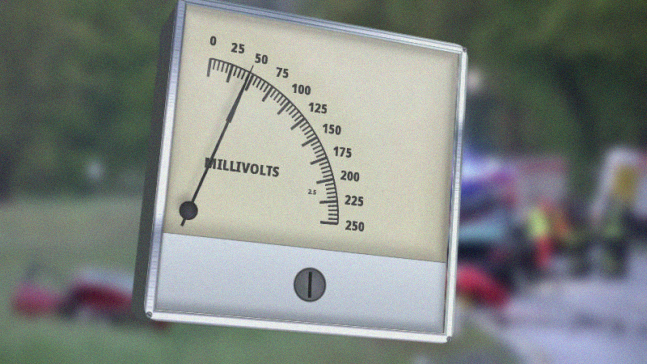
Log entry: **45** mV
